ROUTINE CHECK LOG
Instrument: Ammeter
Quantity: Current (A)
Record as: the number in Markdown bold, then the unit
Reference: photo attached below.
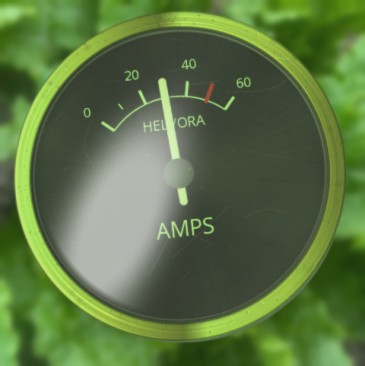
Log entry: **30** A
